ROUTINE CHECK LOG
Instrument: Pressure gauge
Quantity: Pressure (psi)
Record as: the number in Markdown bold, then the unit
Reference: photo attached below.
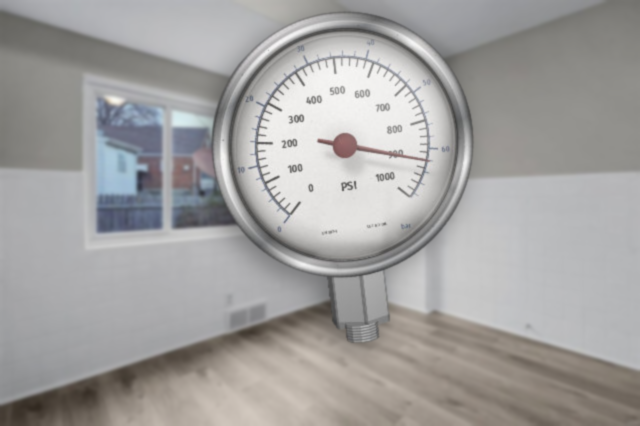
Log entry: **900** psi
